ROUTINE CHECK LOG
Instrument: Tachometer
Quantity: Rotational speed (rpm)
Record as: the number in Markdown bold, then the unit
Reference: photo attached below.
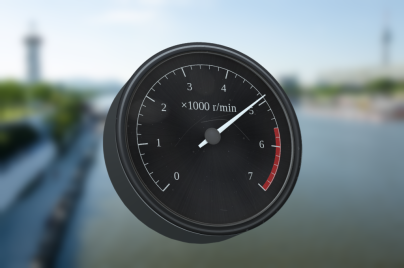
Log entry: **4900** rpm
